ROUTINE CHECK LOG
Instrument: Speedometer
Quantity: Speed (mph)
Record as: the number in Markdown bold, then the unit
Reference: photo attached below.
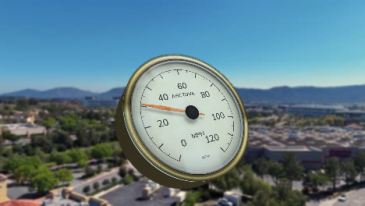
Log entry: **30** mph
